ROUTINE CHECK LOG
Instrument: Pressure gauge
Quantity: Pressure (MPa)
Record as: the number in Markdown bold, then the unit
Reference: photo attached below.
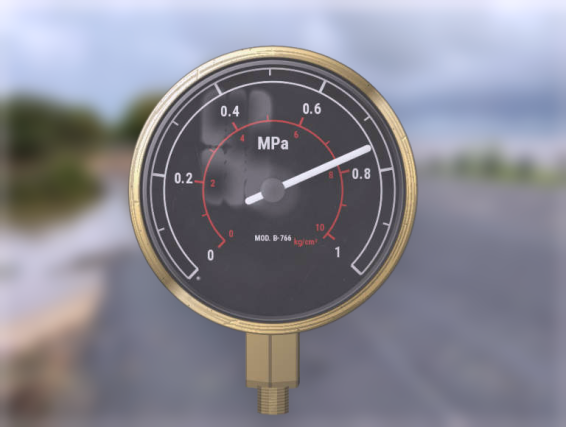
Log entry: **0.75** MPa
